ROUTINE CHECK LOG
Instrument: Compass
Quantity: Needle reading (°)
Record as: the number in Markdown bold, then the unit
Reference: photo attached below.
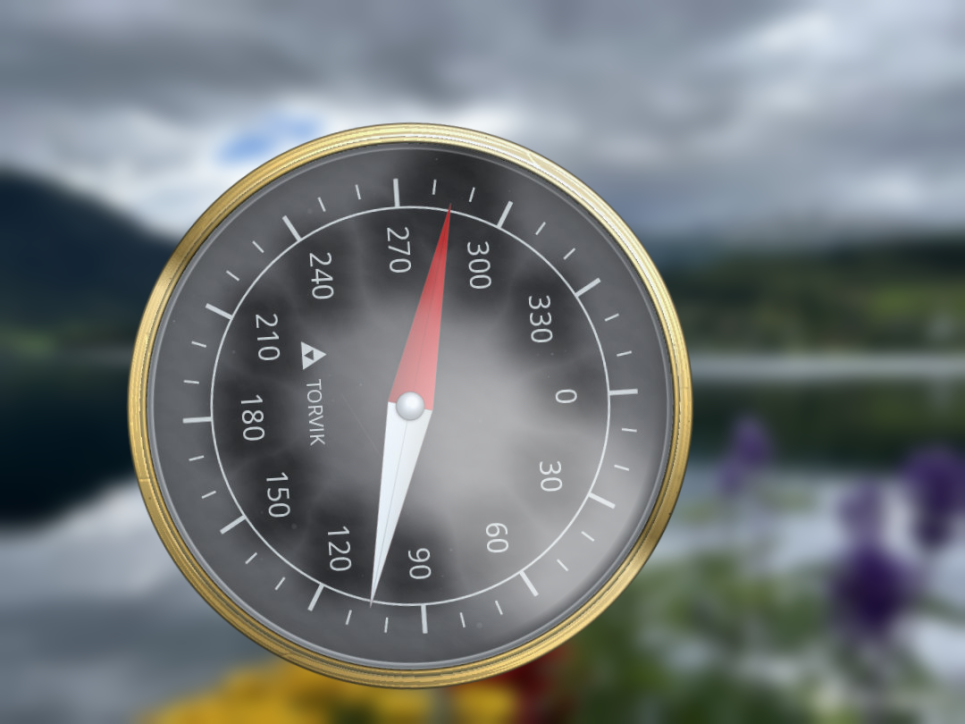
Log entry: **285** °
